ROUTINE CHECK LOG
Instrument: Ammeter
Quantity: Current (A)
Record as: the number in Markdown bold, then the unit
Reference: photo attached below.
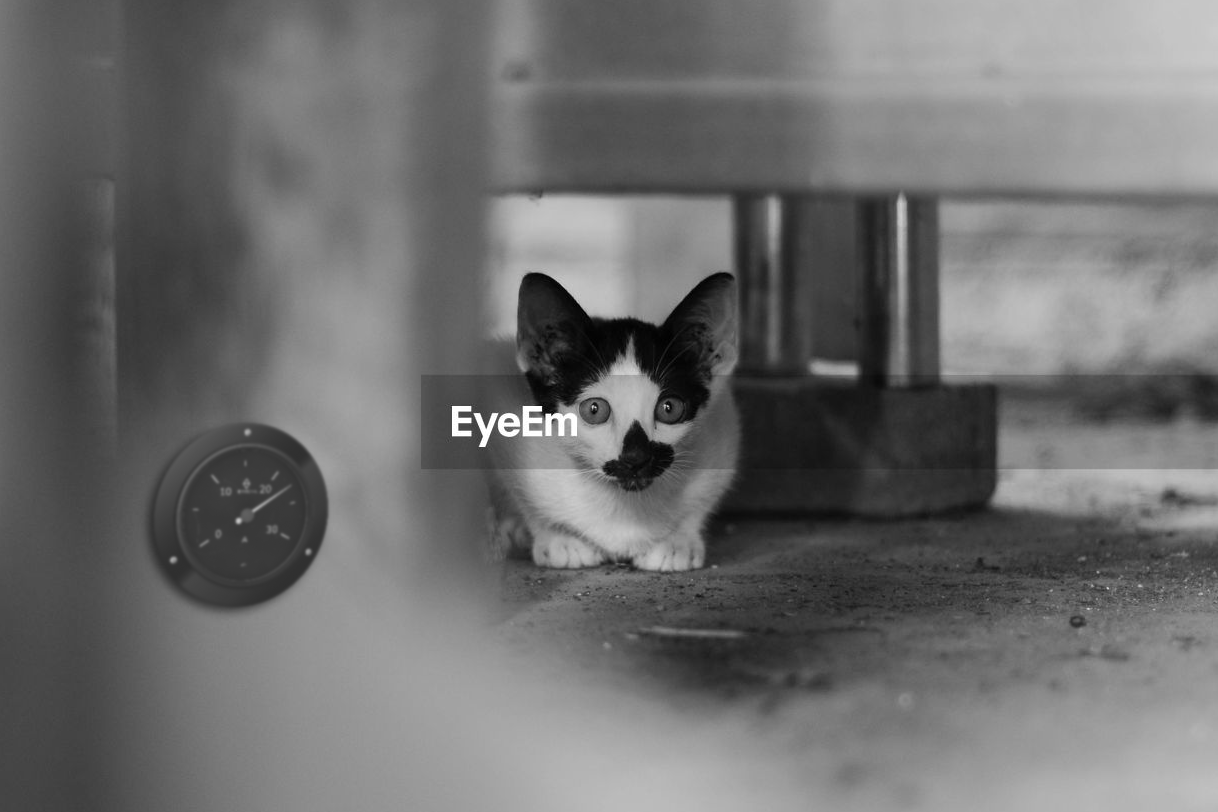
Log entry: **22.5** A
